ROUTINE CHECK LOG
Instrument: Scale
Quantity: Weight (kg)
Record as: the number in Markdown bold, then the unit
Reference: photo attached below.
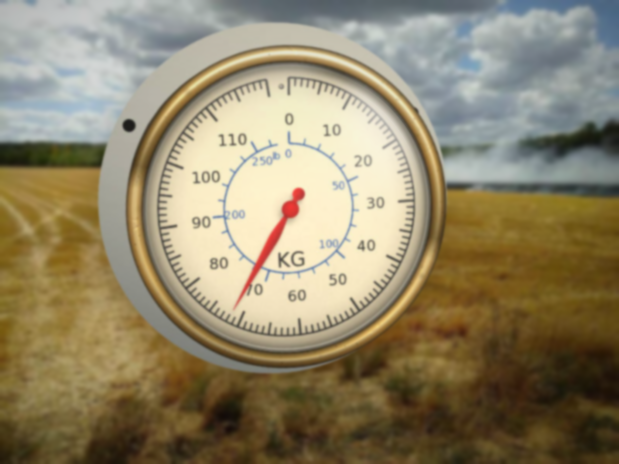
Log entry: **72** kg
